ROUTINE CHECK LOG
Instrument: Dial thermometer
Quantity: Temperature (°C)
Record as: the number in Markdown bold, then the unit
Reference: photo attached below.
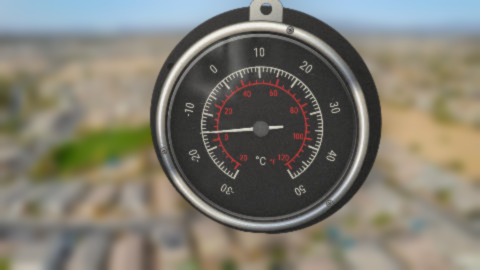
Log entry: **-15** °C
